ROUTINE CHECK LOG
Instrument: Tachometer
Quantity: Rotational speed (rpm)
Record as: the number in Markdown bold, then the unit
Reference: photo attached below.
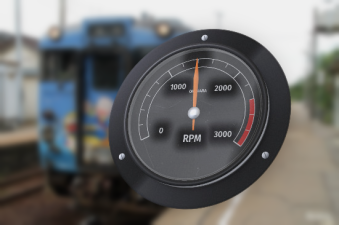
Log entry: **1400** rpm
